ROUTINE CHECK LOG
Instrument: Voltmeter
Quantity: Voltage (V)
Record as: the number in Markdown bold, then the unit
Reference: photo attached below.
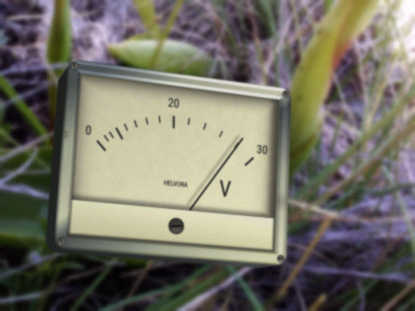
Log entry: **28** V
